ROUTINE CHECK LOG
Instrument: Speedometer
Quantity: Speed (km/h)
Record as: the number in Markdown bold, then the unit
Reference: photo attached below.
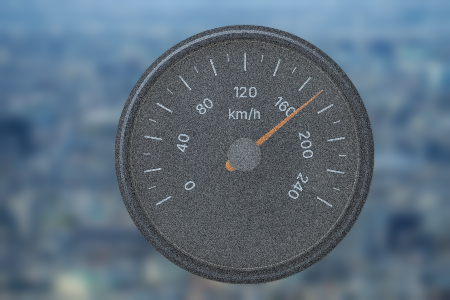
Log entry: **170** km/h
